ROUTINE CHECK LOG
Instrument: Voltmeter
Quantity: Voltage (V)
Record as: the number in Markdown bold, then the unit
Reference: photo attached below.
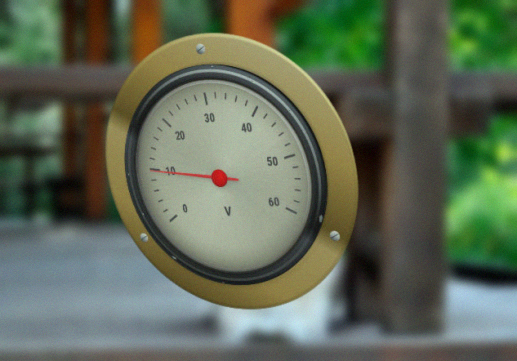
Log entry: **10** V
